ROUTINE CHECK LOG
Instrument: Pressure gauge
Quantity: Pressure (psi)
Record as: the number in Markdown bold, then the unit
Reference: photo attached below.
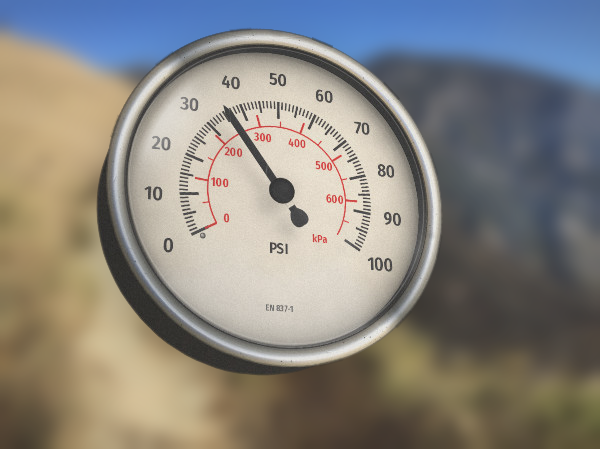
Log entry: **35** psi
